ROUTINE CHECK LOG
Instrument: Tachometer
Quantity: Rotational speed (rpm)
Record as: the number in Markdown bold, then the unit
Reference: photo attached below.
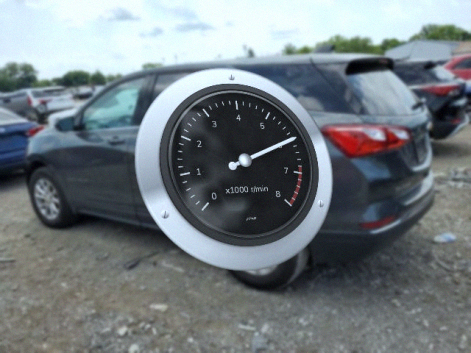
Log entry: **6000** rpm
